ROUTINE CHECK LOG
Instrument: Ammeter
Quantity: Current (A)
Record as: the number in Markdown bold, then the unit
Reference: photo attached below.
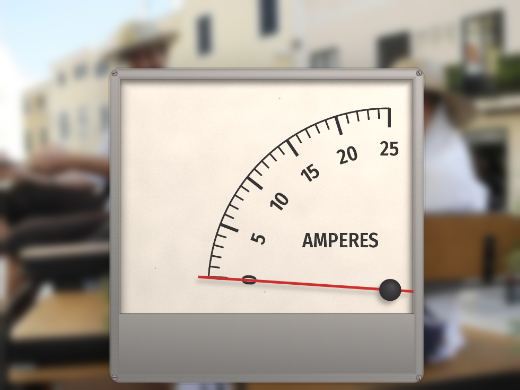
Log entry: **0** A
